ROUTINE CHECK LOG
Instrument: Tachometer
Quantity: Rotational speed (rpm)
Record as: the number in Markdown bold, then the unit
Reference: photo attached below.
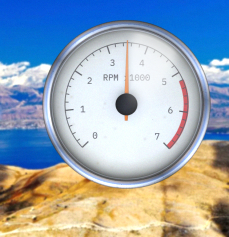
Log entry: **3500** rpm
